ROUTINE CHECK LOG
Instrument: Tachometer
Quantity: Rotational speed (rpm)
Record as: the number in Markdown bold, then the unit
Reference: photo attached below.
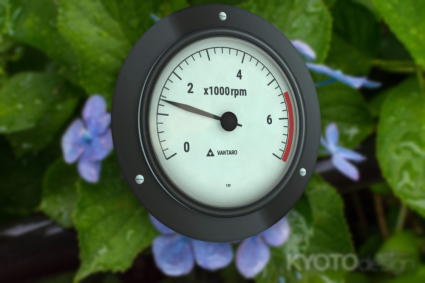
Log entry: **1300** rpm
